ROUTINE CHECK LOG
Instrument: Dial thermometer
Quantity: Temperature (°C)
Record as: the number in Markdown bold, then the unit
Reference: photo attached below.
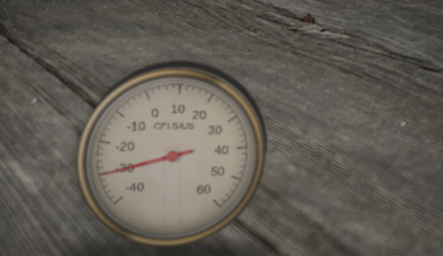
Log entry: **-30** °C
